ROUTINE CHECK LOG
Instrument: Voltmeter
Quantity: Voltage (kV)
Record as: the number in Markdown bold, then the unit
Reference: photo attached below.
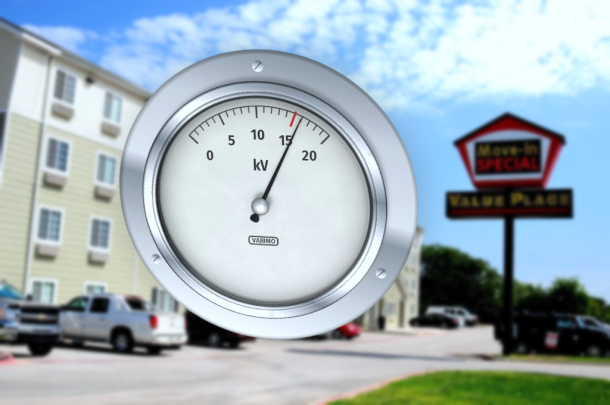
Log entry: **16** kV
